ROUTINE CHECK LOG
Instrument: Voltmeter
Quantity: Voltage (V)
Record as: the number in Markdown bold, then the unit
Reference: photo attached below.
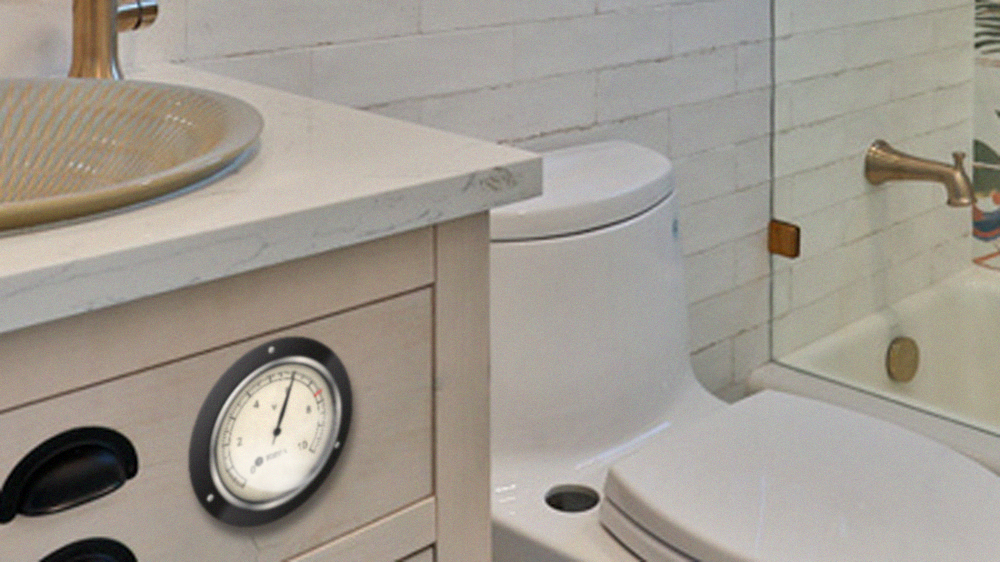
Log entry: **6** V
